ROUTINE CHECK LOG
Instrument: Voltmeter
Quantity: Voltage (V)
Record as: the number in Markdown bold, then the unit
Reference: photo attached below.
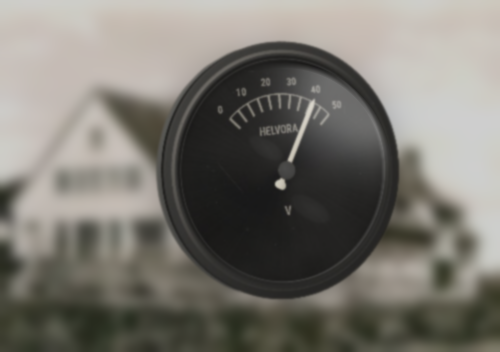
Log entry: **40** V
